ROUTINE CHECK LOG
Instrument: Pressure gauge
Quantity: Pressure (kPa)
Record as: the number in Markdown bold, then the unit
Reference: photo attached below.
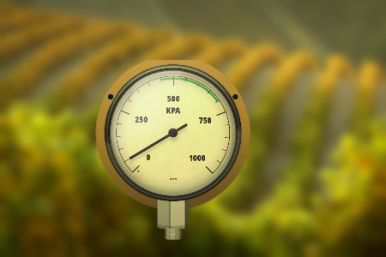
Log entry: **50** kPa
